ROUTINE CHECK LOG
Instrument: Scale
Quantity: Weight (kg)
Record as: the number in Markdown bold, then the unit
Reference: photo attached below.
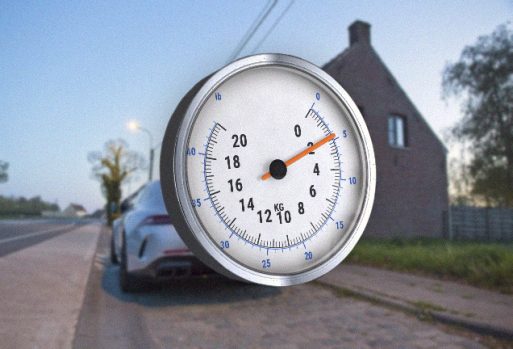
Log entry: **2** kg
